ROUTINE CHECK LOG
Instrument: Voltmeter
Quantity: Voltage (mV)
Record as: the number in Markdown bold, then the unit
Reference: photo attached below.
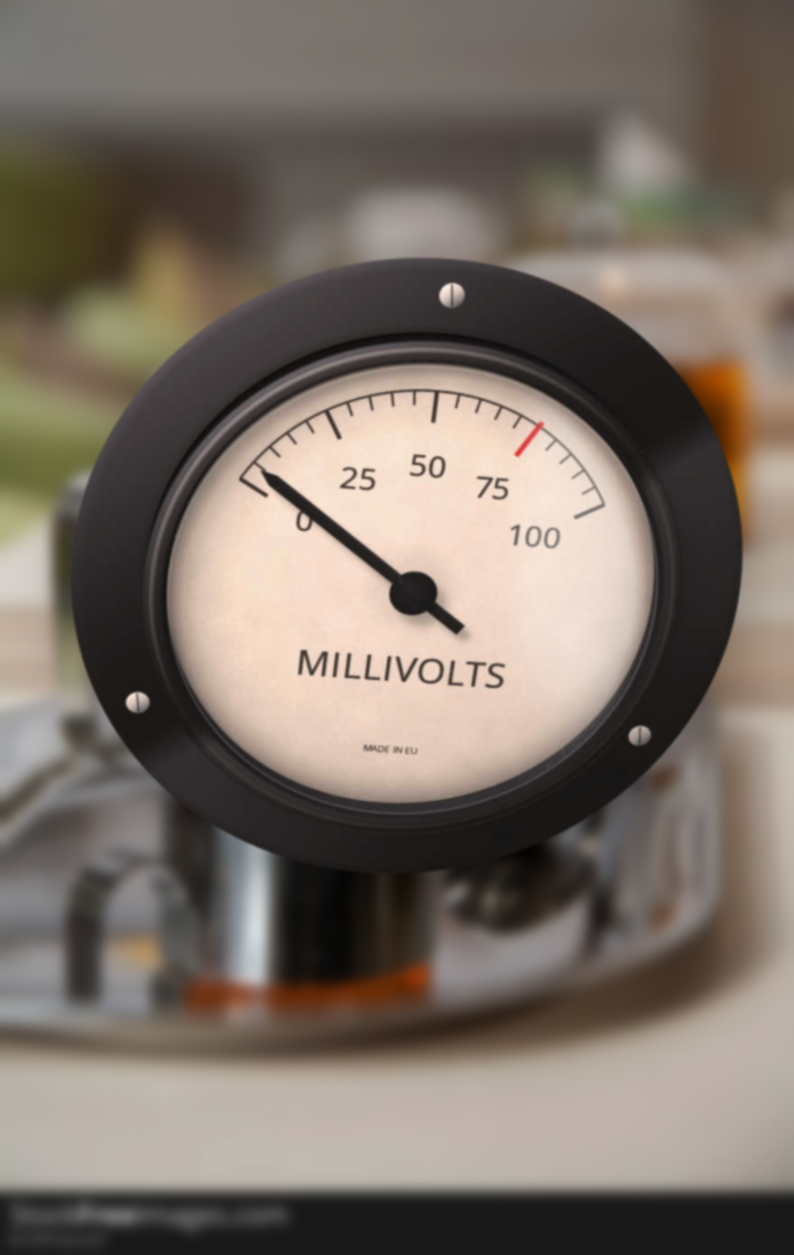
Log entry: **5** mV
